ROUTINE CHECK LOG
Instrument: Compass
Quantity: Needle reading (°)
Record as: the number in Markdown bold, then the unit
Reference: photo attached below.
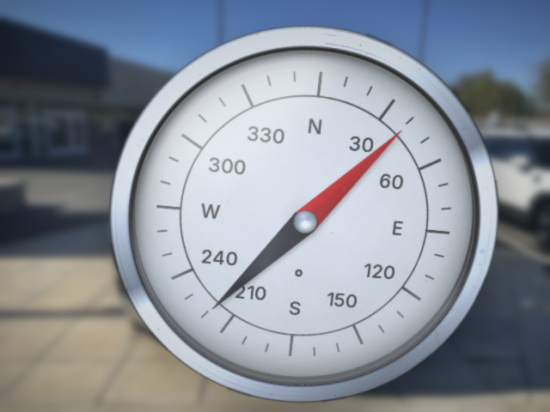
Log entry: **40** °
